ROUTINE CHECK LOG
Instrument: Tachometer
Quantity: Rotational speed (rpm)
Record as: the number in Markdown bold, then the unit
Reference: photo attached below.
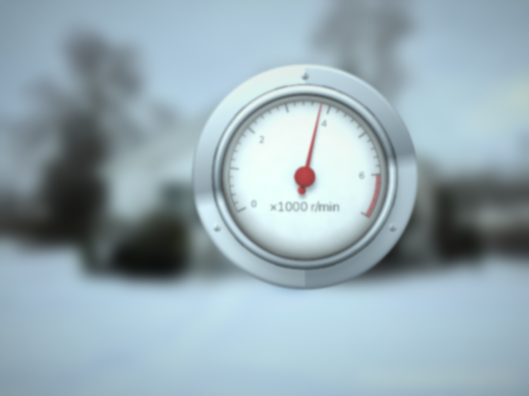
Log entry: **3800** rpm
